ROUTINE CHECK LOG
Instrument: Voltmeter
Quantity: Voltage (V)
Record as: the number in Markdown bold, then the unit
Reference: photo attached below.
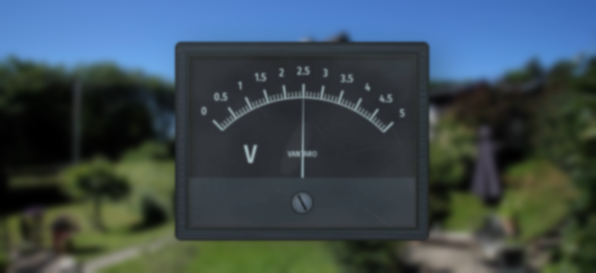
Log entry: **2.5** V
